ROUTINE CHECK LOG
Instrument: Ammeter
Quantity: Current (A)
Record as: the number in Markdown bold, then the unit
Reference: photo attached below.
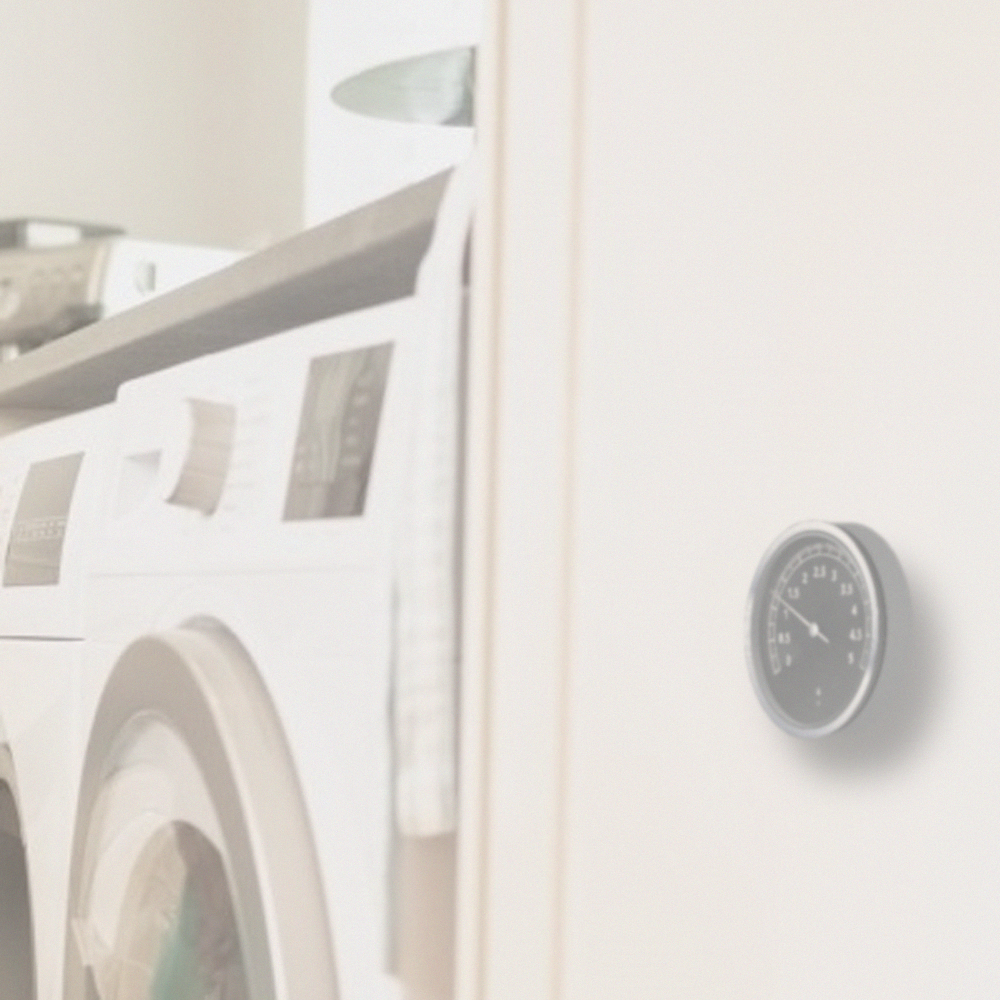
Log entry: **1.25** A
